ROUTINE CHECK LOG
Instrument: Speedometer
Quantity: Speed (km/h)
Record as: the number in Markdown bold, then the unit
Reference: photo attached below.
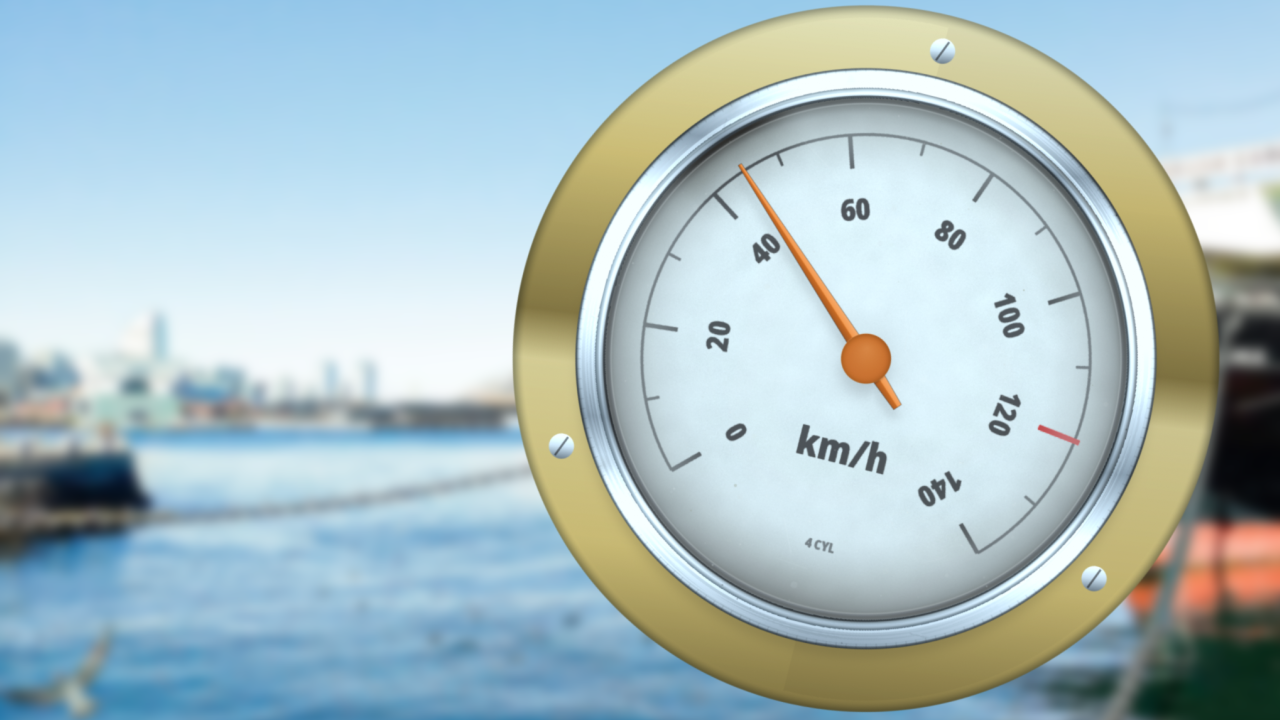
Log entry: **45** km/h
